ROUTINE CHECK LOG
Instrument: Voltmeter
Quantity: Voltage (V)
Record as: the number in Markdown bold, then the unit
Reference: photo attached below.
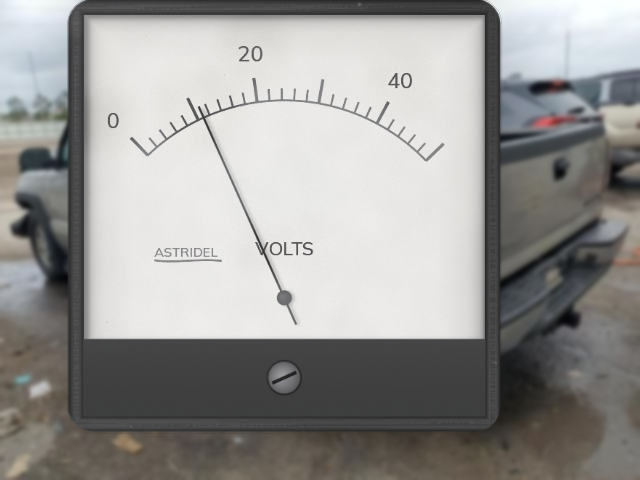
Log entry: **11** V
